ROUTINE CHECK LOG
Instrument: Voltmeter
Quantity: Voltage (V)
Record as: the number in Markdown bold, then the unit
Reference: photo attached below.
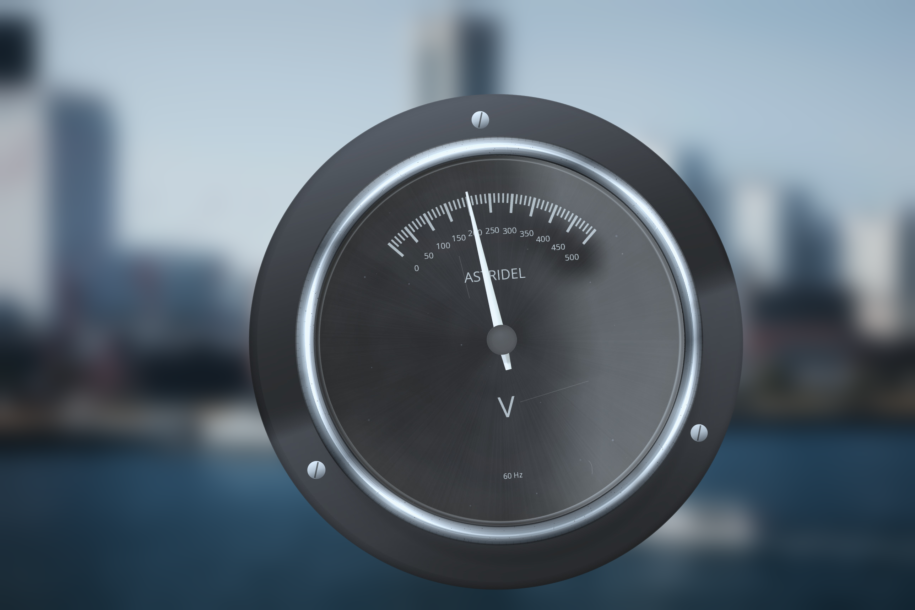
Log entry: **200** V
